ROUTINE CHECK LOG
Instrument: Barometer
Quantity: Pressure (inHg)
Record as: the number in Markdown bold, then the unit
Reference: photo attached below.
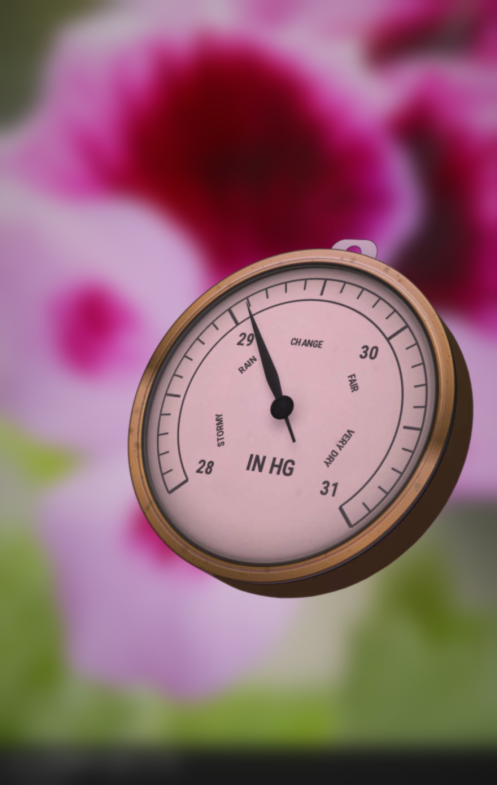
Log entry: **29.1** inHg
